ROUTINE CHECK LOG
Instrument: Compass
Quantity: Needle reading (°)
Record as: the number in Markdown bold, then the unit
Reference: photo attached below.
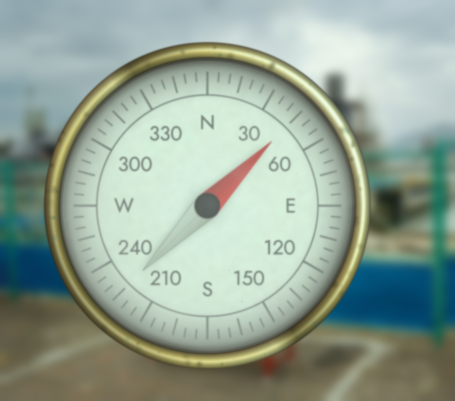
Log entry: **45** °
